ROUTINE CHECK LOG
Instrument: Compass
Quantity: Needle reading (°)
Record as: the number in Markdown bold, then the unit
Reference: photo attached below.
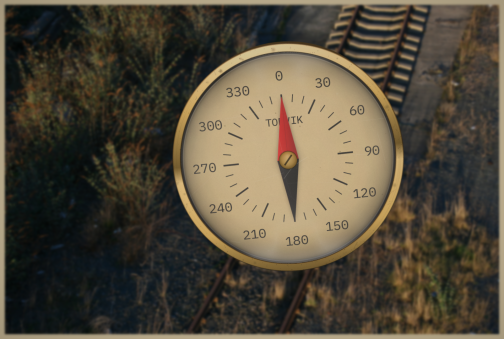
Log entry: **0** °
